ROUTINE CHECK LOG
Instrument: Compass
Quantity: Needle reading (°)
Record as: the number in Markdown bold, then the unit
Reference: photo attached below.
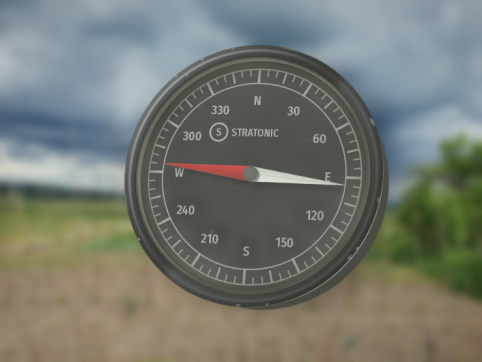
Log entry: **275** °
